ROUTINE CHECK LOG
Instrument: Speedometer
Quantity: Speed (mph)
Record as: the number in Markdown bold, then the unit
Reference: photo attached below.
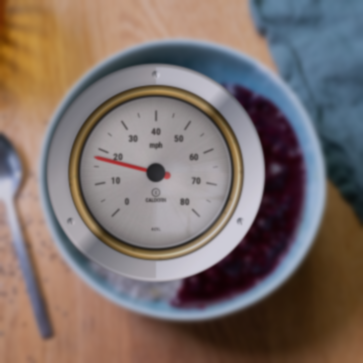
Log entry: **17.5** mph
